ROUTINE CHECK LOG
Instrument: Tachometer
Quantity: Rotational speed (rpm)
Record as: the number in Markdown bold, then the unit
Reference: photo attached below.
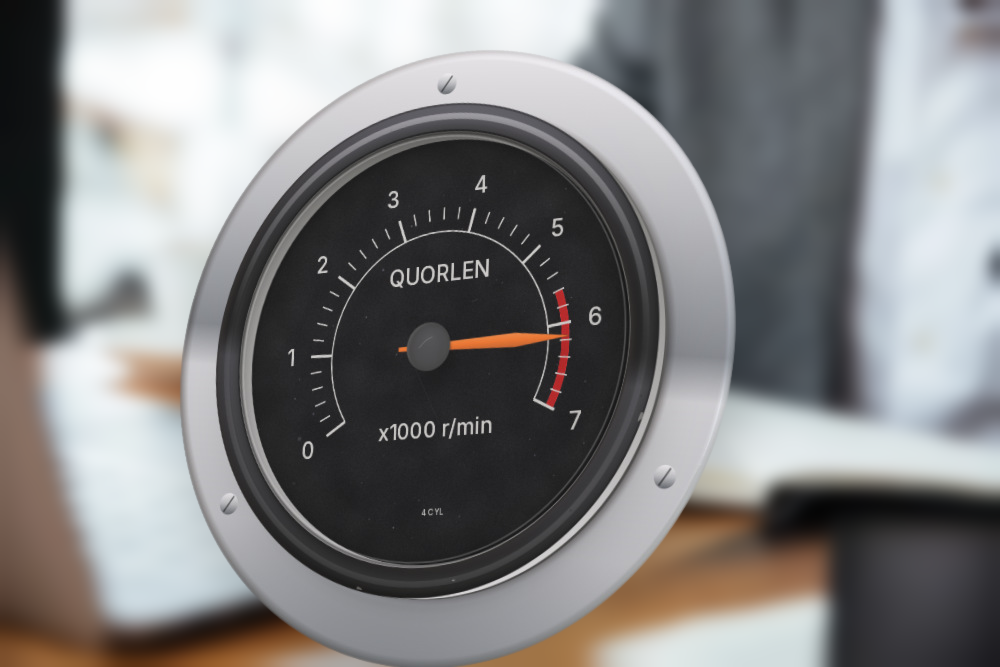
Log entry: **6200** rpm
